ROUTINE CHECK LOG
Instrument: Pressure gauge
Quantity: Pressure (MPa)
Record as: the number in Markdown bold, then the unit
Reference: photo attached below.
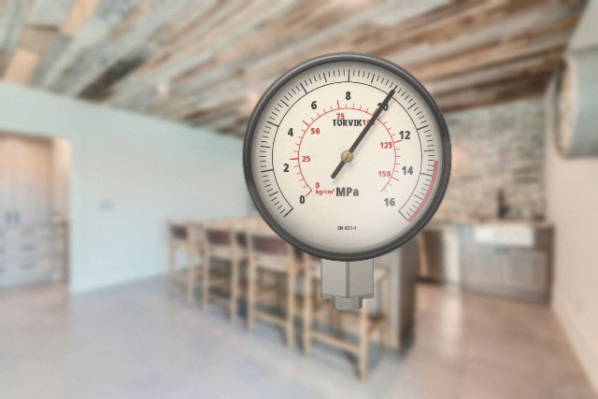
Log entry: **10** MPa
